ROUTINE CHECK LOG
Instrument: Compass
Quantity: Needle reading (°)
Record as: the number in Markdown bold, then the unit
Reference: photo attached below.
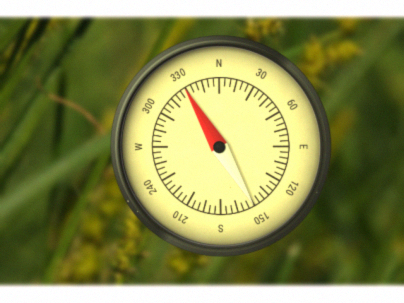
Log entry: **330** °
